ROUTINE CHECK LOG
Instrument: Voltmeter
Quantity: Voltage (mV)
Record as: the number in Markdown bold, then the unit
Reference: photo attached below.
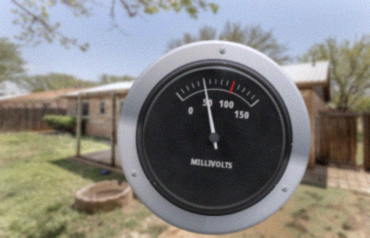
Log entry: **50** mV
